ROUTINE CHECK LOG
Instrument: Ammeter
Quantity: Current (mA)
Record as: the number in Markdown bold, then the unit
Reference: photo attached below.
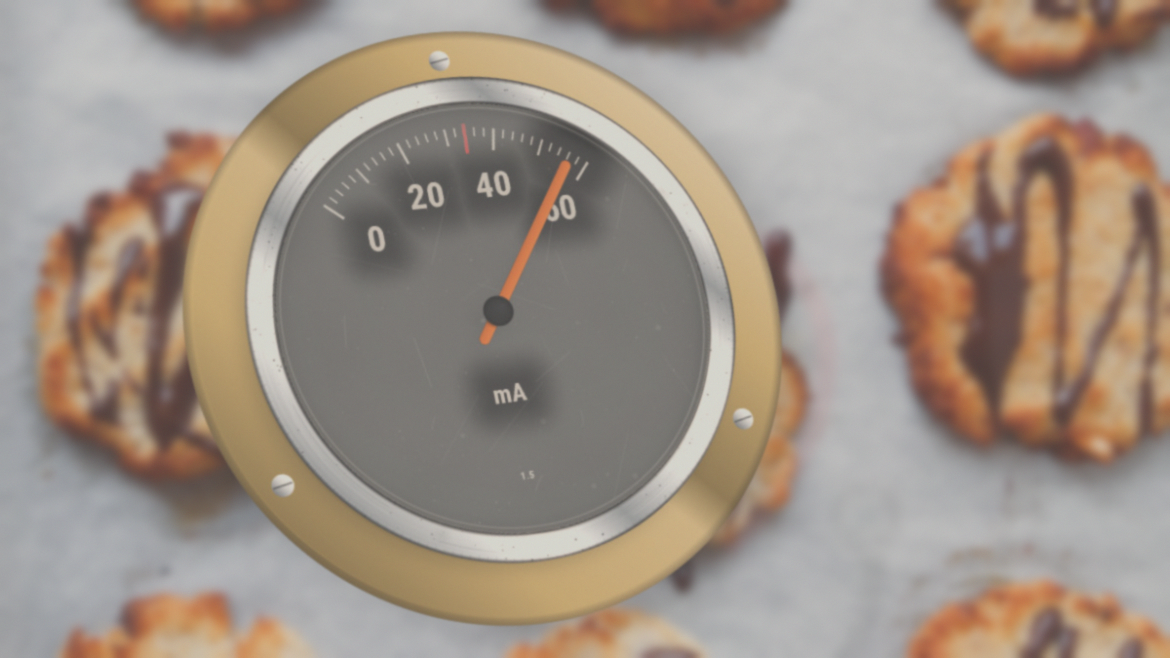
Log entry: **56** mA
